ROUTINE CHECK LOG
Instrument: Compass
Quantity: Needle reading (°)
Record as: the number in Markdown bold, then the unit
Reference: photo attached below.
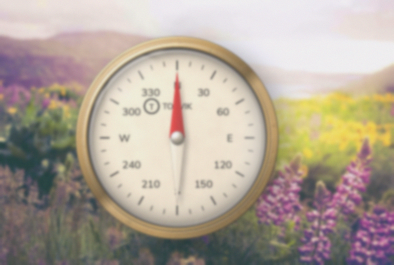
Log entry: **0** °
